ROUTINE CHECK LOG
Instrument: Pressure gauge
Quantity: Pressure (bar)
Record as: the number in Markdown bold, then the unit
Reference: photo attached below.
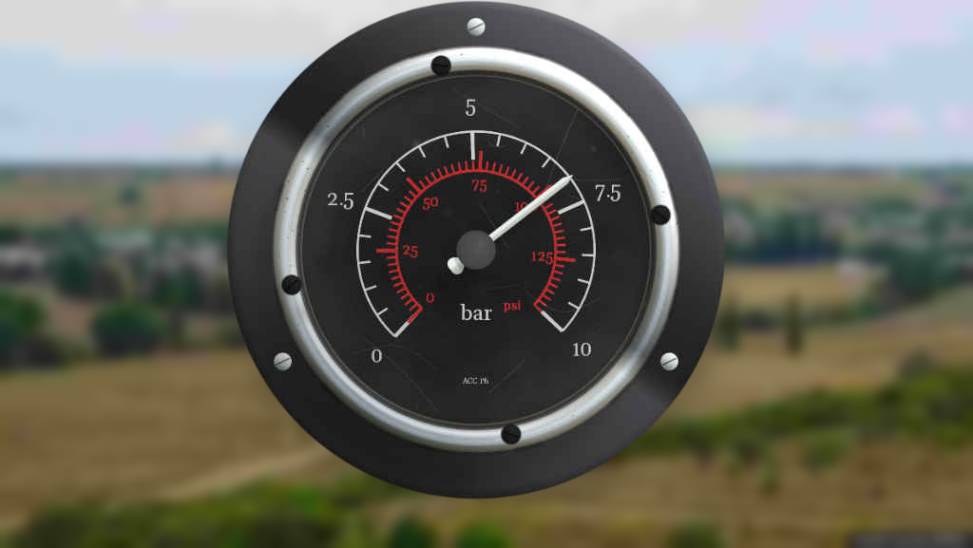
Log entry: **7** bar
